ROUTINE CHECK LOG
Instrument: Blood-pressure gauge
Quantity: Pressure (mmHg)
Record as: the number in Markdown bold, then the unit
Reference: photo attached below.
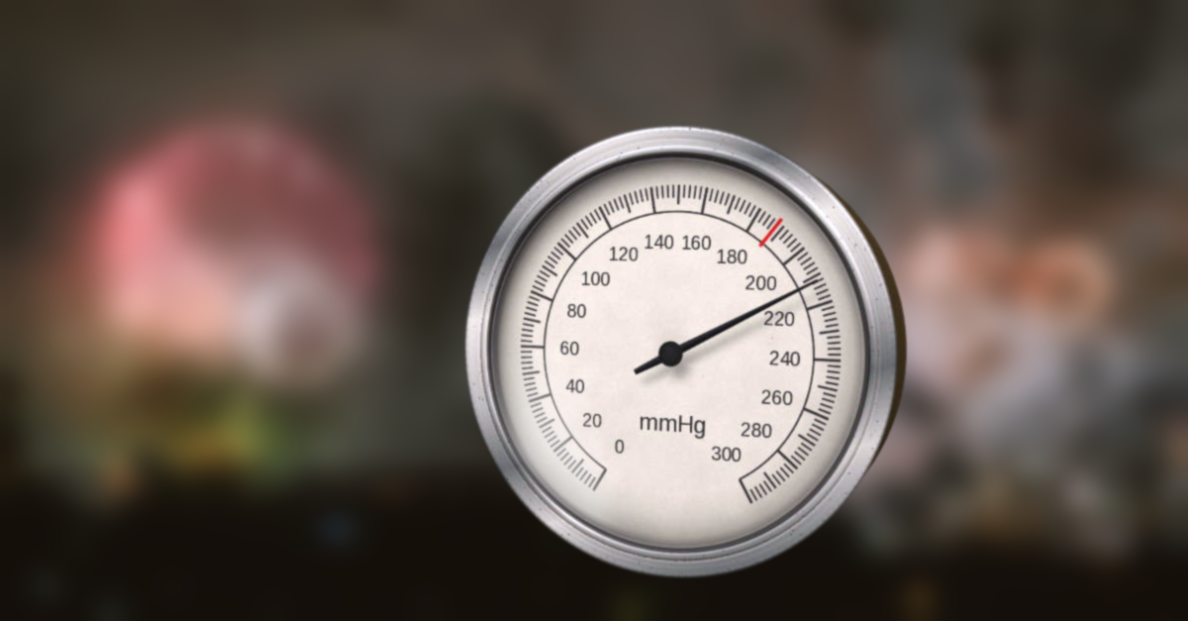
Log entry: **212** mmHg
